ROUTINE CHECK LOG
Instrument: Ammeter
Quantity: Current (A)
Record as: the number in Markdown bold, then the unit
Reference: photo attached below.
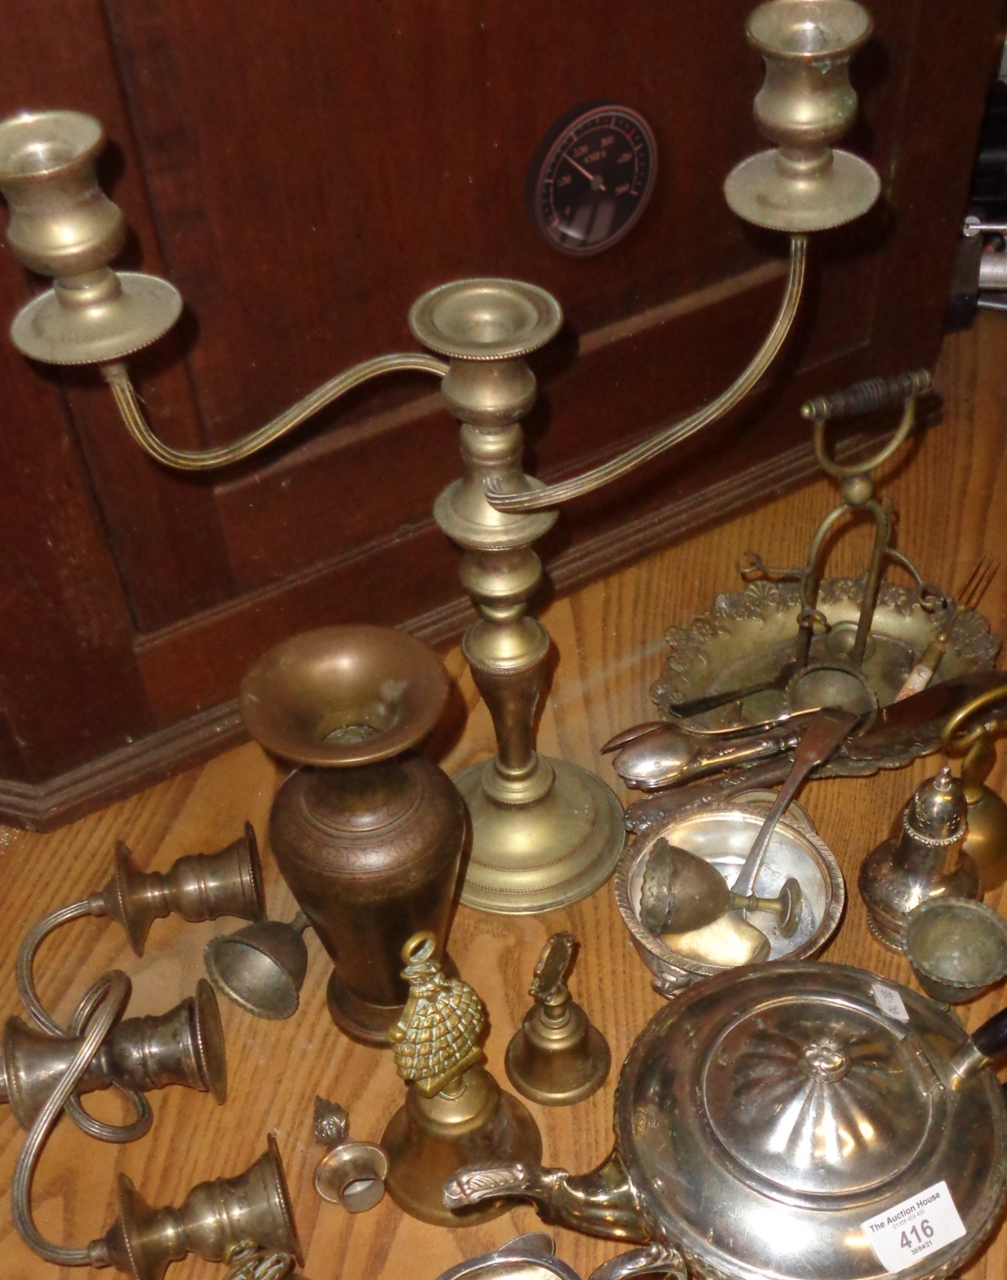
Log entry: **160** A
